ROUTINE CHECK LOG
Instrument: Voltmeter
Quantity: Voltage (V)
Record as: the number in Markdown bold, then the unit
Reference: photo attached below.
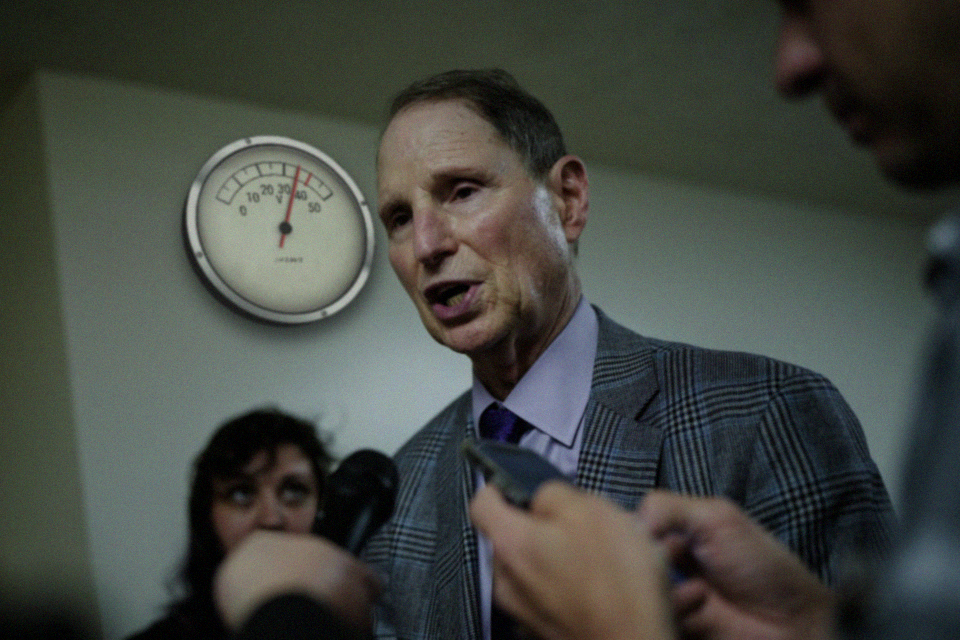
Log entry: **35** V
